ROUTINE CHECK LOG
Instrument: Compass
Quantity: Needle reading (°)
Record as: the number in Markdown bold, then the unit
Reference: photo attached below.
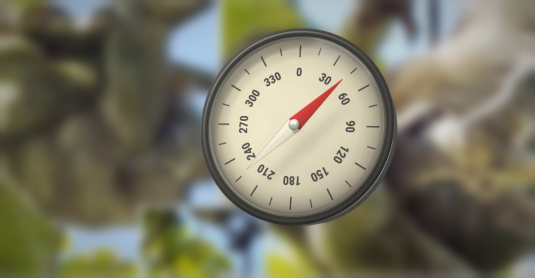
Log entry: **45** °
